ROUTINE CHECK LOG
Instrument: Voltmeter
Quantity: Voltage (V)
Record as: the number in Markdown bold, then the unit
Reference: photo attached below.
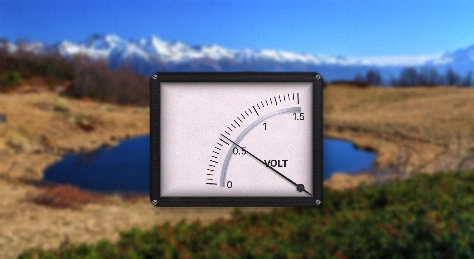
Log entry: **0.55** V
